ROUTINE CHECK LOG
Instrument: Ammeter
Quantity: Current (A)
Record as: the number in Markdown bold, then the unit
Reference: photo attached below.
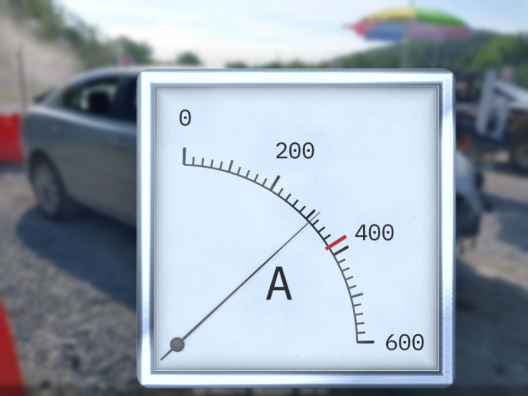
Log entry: **310** A
